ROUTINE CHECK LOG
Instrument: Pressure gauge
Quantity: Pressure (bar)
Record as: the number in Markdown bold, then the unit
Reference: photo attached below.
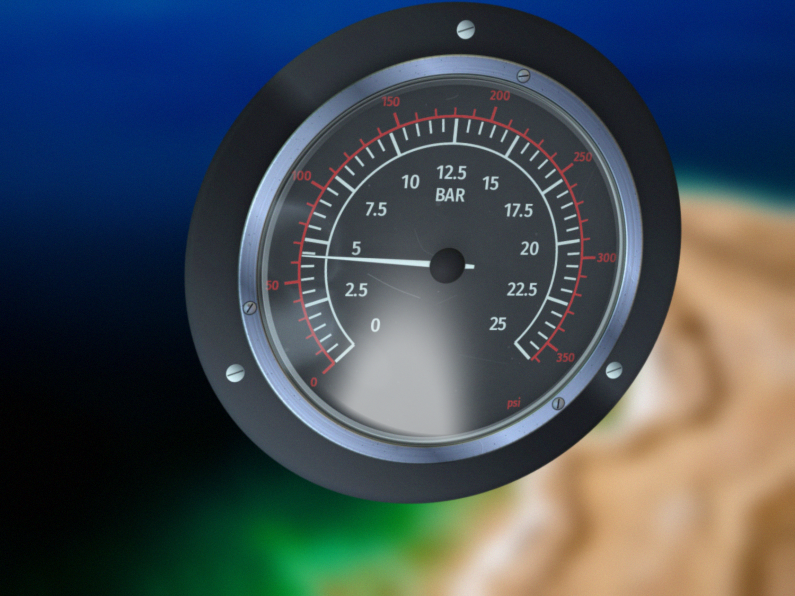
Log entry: **4.5** bar
